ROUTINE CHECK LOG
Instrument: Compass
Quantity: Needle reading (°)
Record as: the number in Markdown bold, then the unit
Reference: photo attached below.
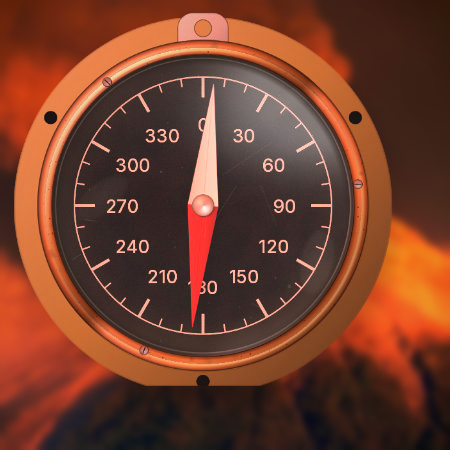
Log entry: **185** °
